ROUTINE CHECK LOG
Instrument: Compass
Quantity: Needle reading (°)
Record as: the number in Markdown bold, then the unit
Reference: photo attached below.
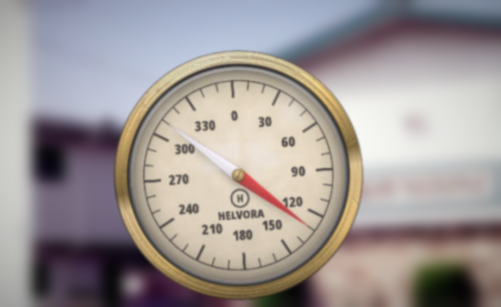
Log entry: **130** °
